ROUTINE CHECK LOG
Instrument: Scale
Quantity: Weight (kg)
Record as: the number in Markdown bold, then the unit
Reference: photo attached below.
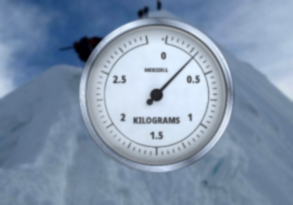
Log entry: **0.3** kg
